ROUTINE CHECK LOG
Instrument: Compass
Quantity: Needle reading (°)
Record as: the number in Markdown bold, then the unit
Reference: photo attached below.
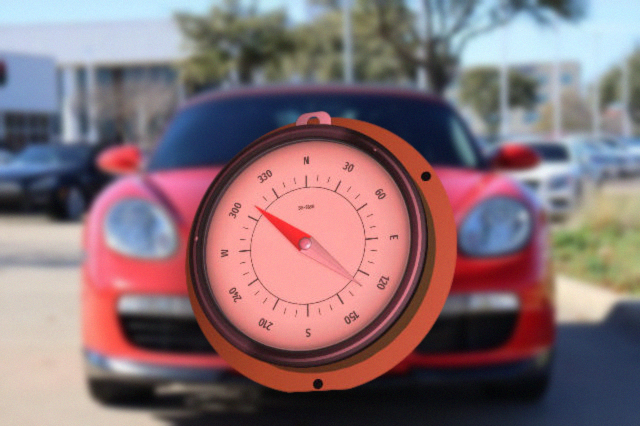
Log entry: **310** °
